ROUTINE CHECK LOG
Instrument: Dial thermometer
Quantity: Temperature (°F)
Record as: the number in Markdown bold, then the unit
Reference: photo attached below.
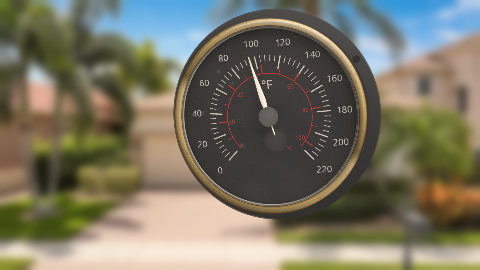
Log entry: **96** °F
